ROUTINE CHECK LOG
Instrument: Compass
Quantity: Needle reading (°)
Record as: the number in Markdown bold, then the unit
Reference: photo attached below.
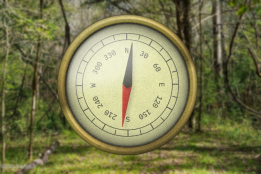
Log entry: **187.5** °
